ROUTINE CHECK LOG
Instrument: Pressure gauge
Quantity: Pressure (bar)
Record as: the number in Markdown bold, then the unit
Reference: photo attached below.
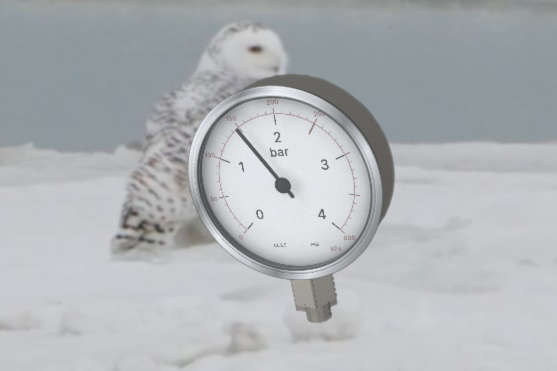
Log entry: **1.5** bar
